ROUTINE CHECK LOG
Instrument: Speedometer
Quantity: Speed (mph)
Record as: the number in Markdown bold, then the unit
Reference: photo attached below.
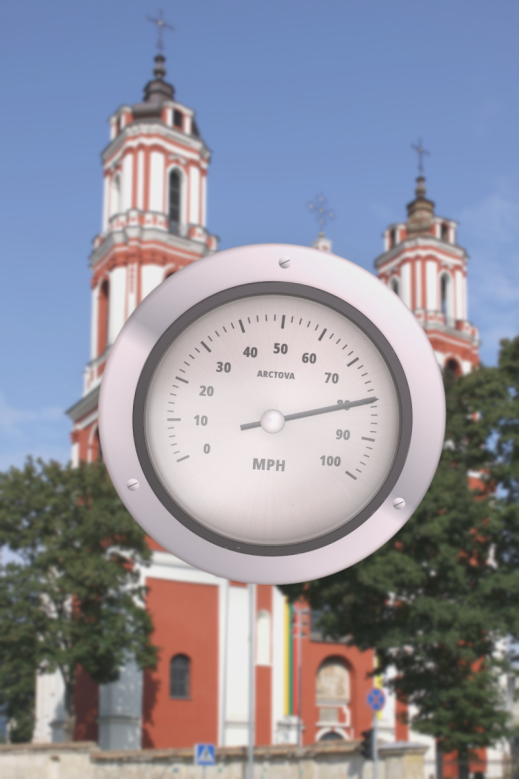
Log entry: **80** mph
